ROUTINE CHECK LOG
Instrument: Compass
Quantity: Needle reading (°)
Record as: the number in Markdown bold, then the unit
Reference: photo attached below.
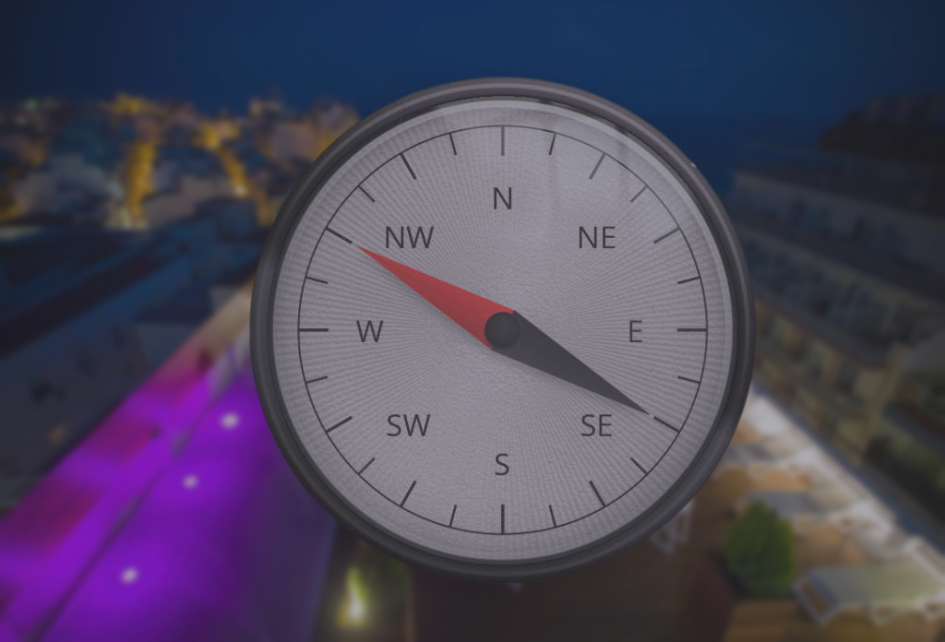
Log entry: **300** °
